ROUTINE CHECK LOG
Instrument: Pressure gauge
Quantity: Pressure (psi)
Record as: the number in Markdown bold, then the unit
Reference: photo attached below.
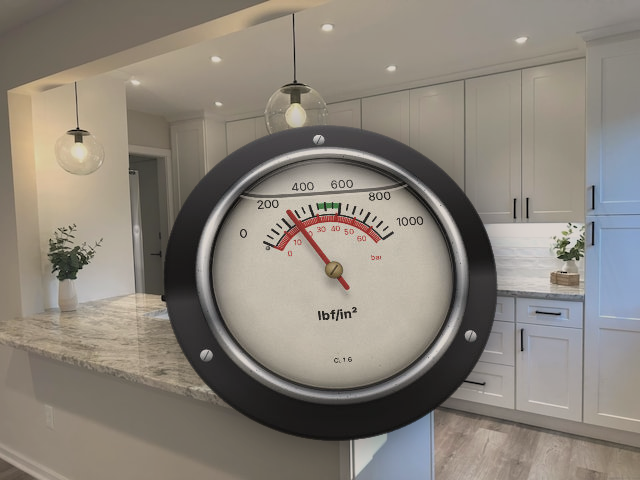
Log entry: **250** psi
